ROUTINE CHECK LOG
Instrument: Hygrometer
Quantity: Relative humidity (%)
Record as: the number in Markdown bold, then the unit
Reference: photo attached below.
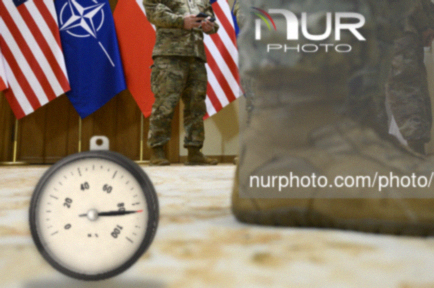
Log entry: **84** %
